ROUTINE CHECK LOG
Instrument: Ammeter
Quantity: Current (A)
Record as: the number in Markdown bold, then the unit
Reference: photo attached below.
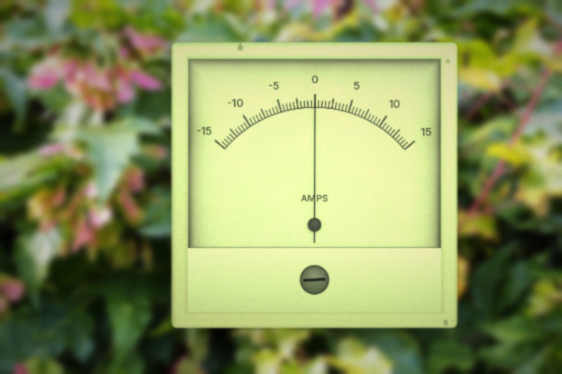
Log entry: **0** A
